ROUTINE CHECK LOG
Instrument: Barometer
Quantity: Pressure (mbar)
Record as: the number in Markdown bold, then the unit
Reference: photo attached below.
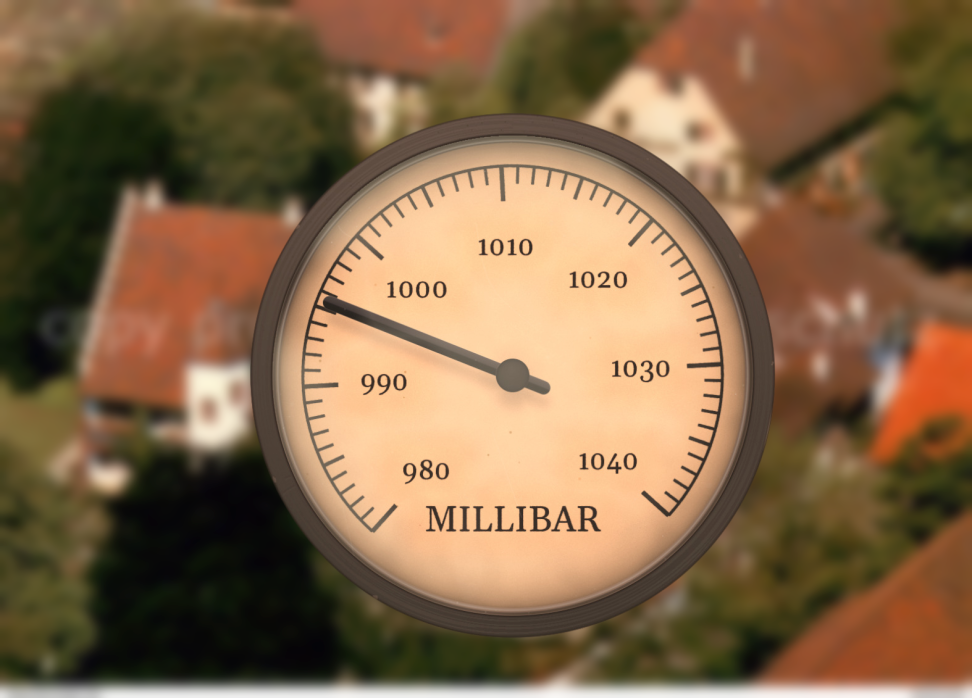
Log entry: **995.5** mbar
